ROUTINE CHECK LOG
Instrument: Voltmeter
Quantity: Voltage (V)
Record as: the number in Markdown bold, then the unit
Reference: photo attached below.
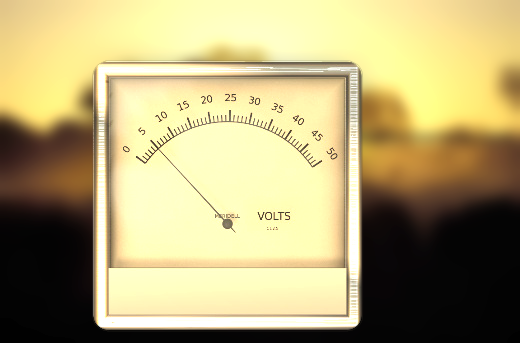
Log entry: **5** V
